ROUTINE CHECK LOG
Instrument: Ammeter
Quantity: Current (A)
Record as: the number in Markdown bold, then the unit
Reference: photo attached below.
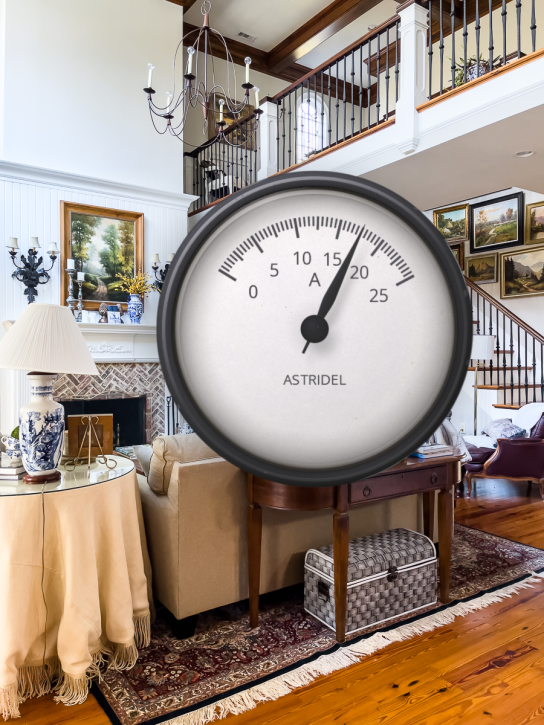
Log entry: **17.5** A
